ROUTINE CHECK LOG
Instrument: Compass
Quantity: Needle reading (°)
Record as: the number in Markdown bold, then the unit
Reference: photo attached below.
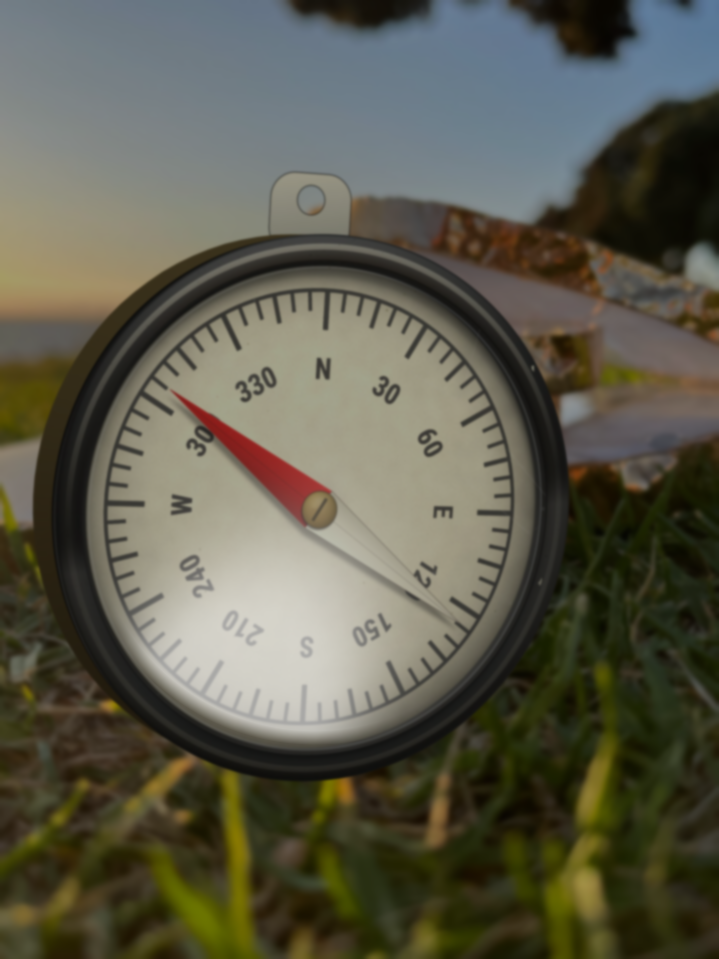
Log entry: **305** °
